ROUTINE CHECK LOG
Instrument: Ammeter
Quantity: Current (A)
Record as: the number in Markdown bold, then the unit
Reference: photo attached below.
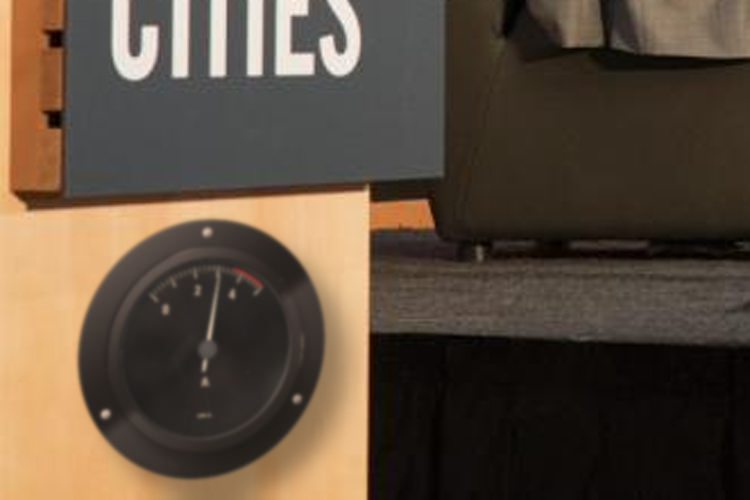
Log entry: **3** A
